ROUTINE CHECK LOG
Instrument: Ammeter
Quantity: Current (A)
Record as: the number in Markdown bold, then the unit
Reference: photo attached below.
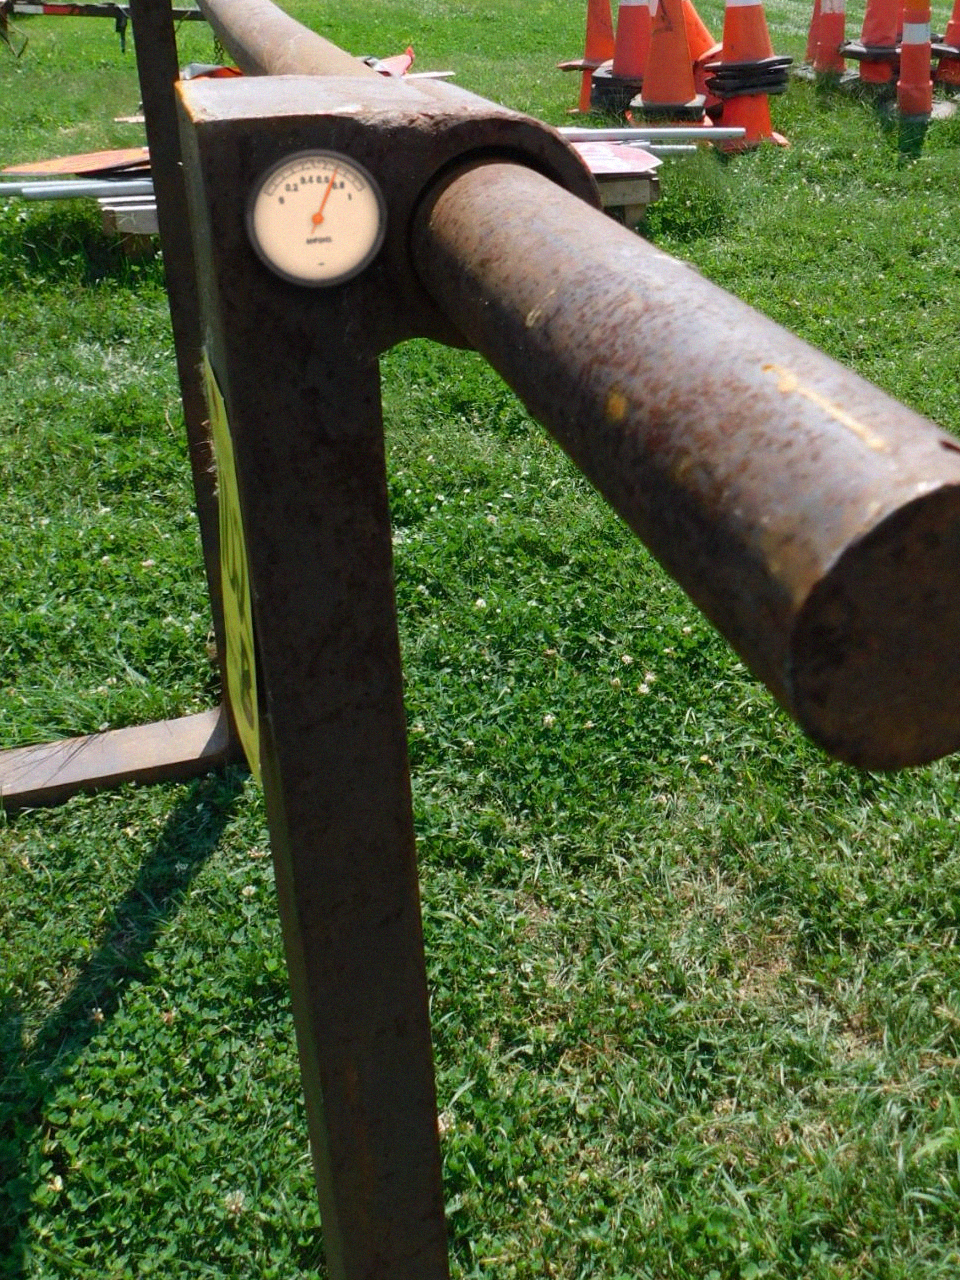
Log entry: **0.7** A
